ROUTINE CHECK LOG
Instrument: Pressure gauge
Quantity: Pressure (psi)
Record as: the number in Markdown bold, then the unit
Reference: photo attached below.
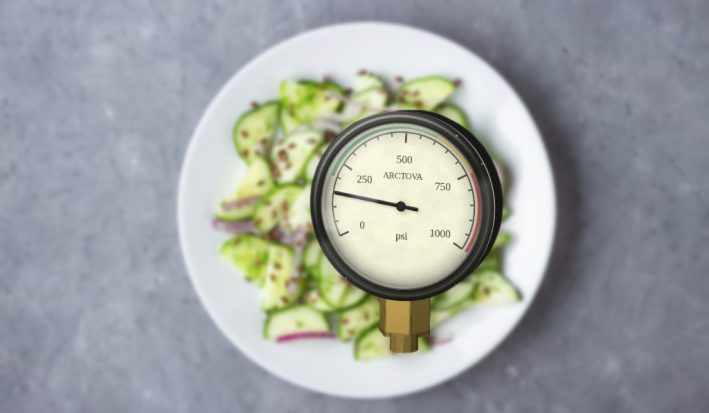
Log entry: **150** psi
